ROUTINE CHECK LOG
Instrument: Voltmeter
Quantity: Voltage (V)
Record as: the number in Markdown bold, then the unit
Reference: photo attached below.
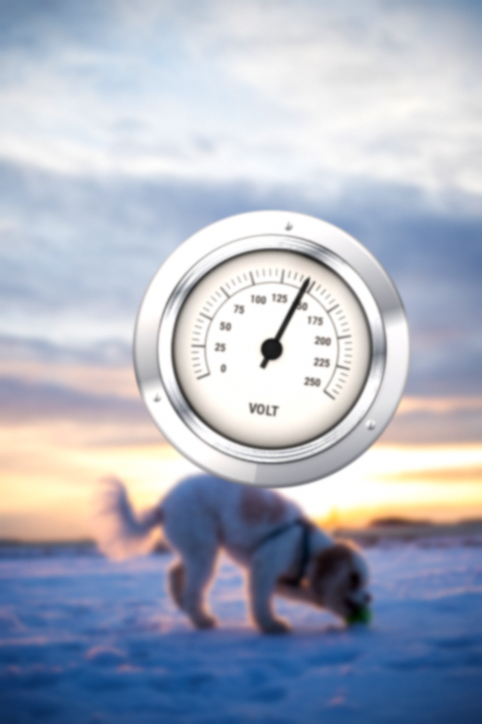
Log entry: **145** V
